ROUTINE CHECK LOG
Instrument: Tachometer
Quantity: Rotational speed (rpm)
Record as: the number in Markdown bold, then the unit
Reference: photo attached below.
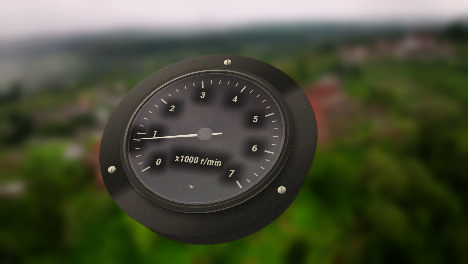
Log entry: **800** rpm
